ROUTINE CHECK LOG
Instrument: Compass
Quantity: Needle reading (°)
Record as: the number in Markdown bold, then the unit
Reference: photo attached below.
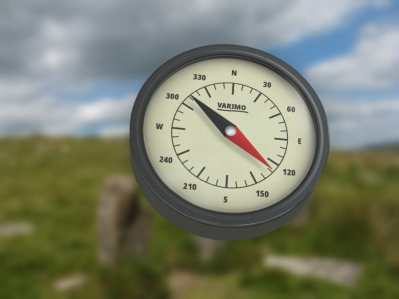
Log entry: **130** °
